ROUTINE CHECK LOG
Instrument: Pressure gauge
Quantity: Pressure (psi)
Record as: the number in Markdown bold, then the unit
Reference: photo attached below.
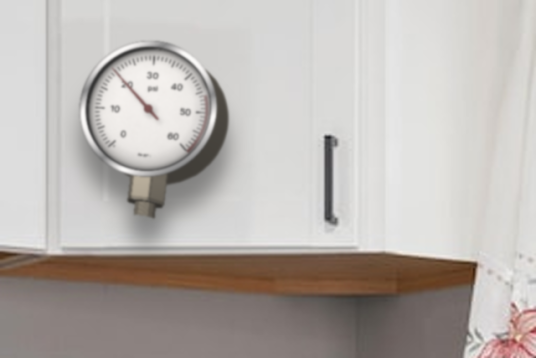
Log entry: **20** psi
